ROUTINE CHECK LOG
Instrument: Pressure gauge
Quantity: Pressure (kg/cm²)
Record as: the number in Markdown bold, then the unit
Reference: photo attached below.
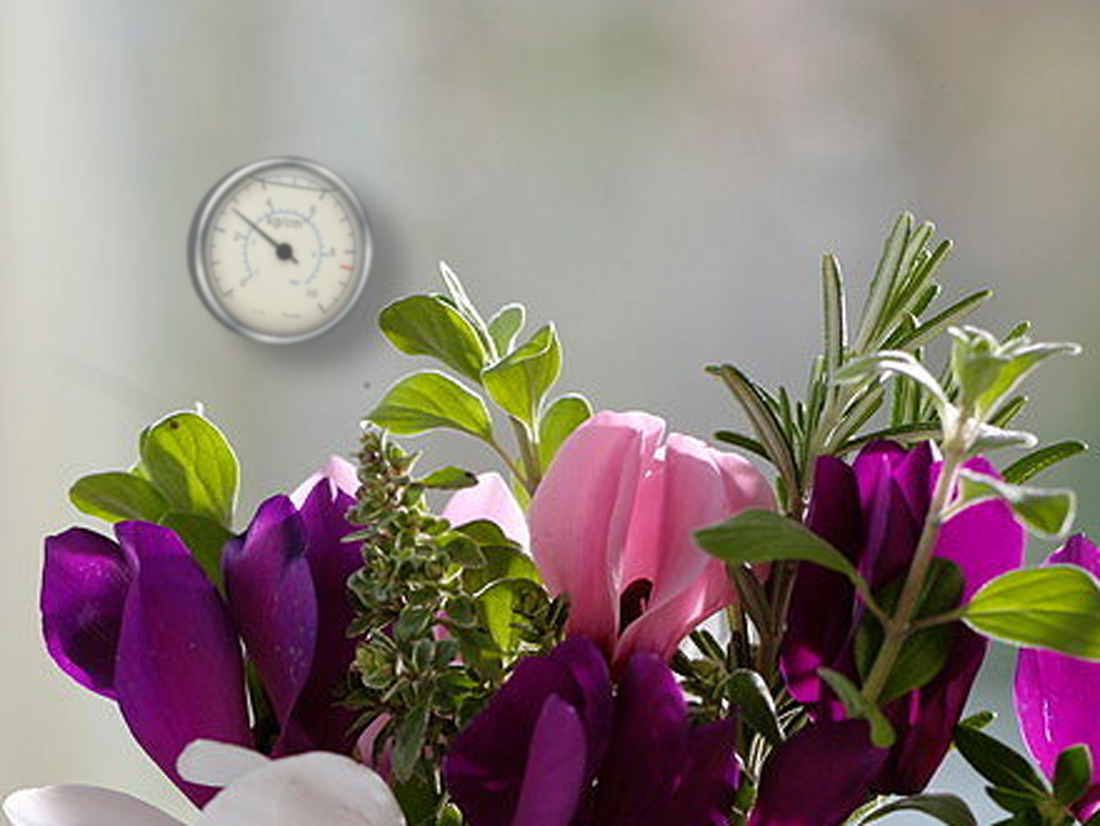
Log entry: **2.75** kg/cm²
